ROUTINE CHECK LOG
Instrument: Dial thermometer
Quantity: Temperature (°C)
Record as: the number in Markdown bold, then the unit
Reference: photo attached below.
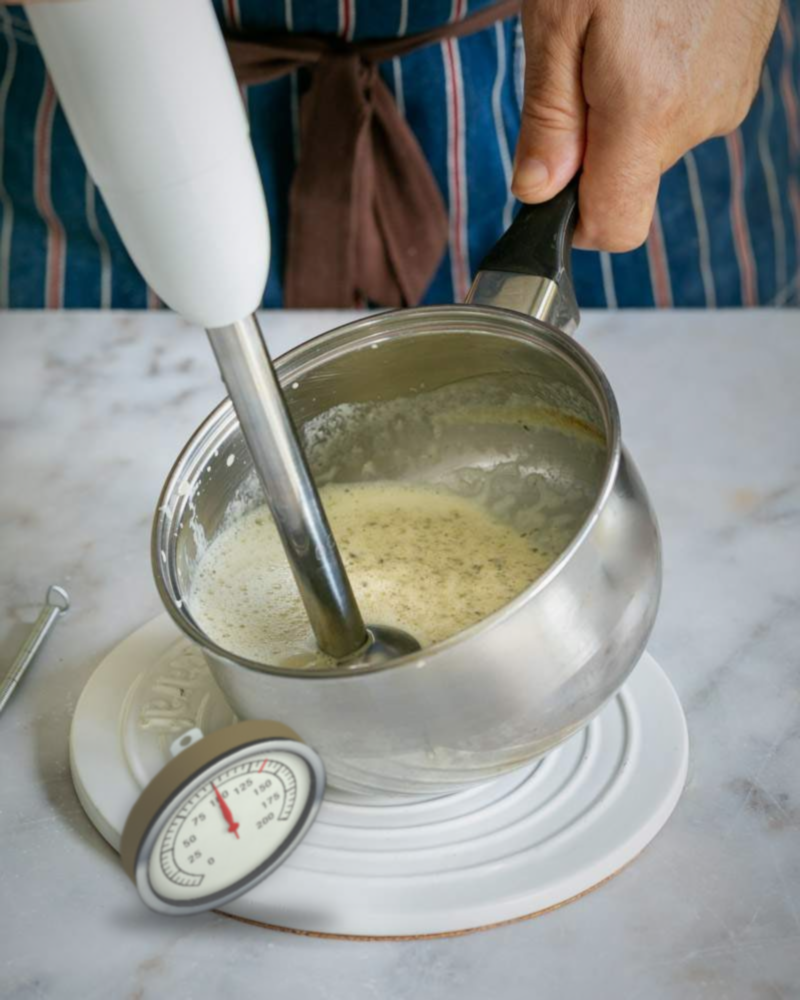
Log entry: **100** °C
